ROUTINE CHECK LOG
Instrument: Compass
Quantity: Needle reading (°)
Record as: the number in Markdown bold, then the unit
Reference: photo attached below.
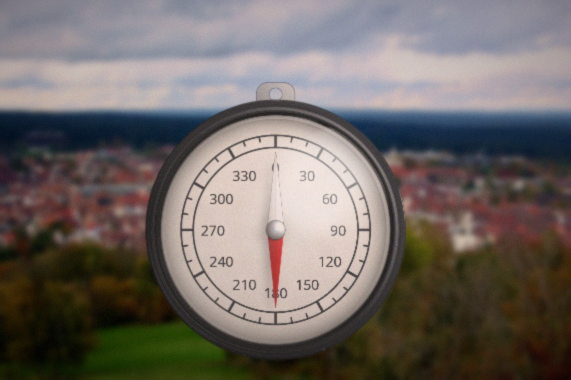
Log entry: **180** °
